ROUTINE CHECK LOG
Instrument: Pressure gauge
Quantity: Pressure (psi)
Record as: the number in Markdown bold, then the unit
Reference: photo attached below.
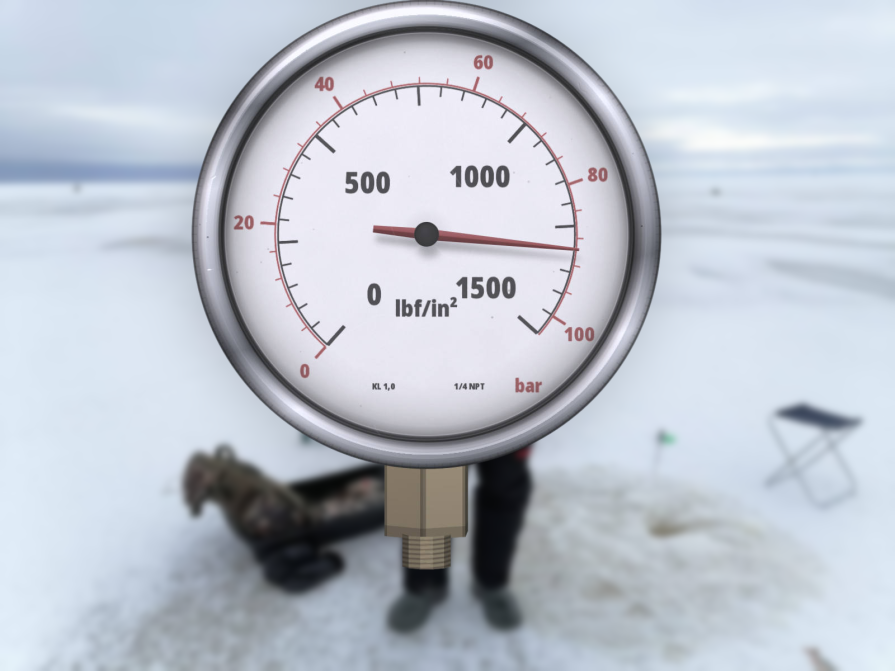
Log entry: **1300** psi
